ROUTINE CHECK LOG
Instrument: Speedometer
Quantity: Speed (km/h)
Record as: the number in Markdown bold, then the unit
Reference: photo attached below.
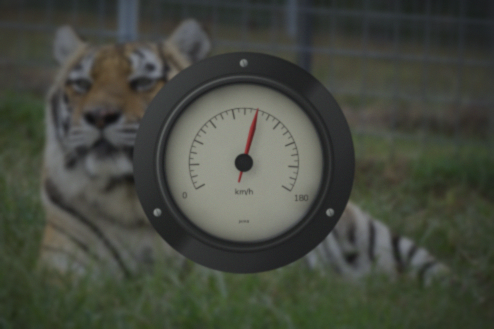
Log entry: **100** km/h
